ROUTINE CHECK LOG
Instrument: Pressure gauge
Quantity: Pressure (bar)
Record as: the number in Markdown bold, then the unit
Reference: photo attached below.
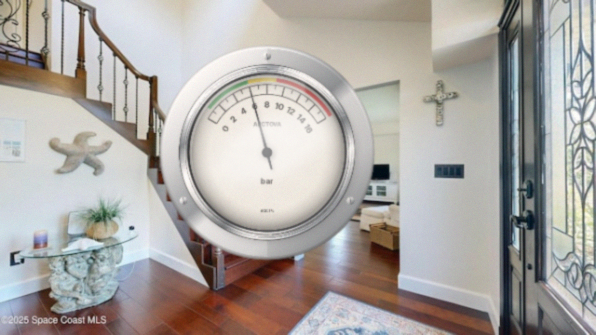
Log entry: **6** bar
